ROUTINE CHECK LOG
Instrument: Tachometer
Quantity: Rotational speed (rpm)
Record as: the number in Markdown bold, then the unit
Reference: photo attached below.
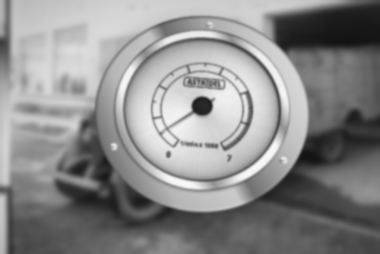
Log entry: **500** rpm
